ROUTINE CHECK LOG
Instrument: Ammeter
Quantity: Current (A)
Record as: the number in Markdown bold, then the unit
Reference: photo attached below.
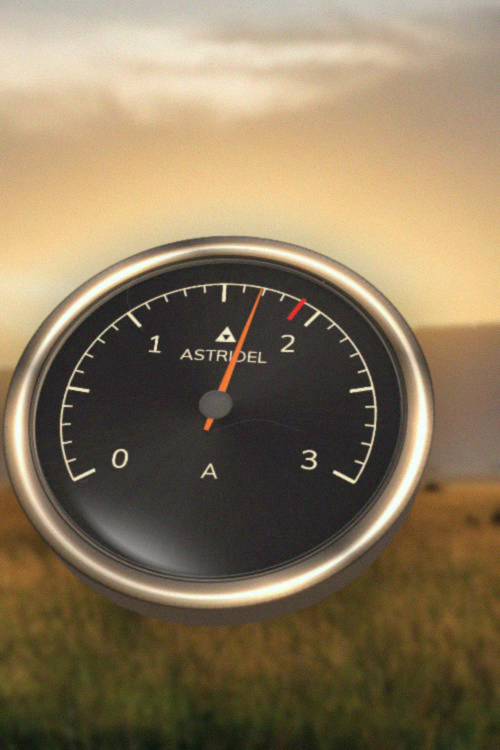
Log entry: **1.7** A
